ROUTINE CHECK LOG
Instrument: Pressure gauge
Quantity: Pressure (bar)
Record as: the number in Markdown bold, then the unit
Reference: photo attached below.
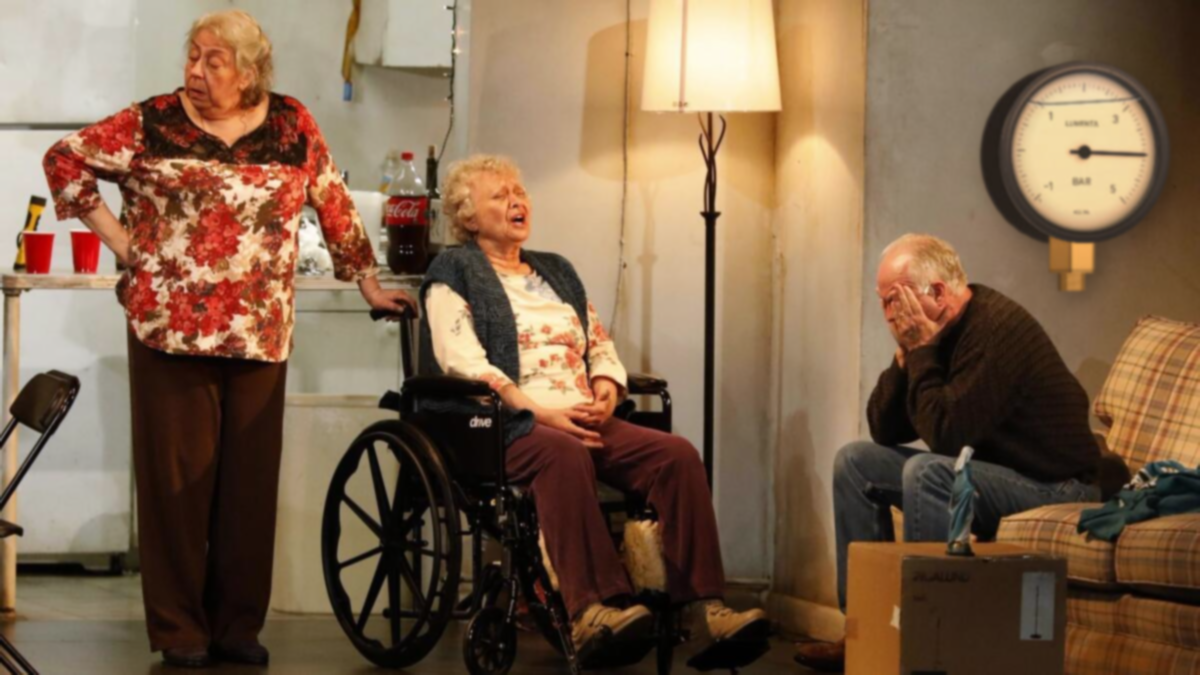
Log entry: **4** bar
